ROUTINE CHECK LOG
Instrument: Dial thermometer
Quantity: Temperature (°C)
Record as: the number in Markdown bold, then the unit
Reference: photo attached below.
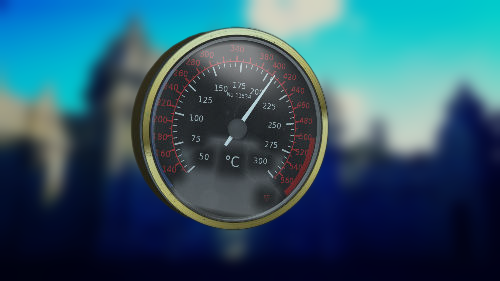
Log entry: **205** °C
